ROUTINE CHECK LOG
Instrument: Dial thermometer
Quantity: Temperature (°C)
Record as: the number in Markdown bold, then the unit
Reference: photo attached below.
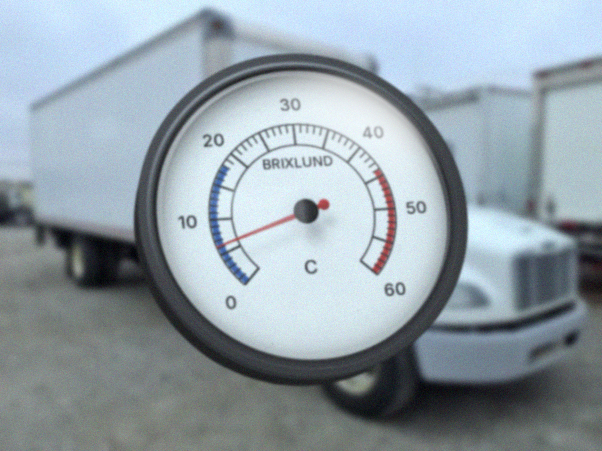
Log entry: **6** °C
